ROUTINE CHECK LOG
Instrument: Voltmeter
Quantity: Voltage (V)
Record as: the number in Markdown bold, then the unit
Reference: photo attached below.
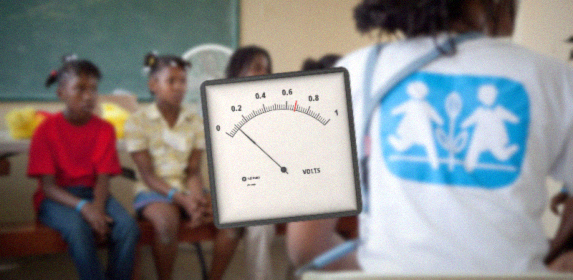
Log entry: **0.1** V
